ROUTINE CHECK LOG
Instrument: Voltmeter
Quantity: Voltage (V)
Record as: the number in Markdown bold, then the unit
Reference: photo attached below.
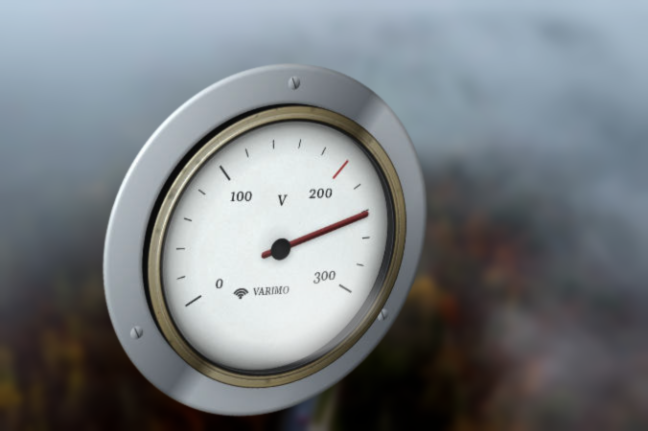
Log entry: **240** V
